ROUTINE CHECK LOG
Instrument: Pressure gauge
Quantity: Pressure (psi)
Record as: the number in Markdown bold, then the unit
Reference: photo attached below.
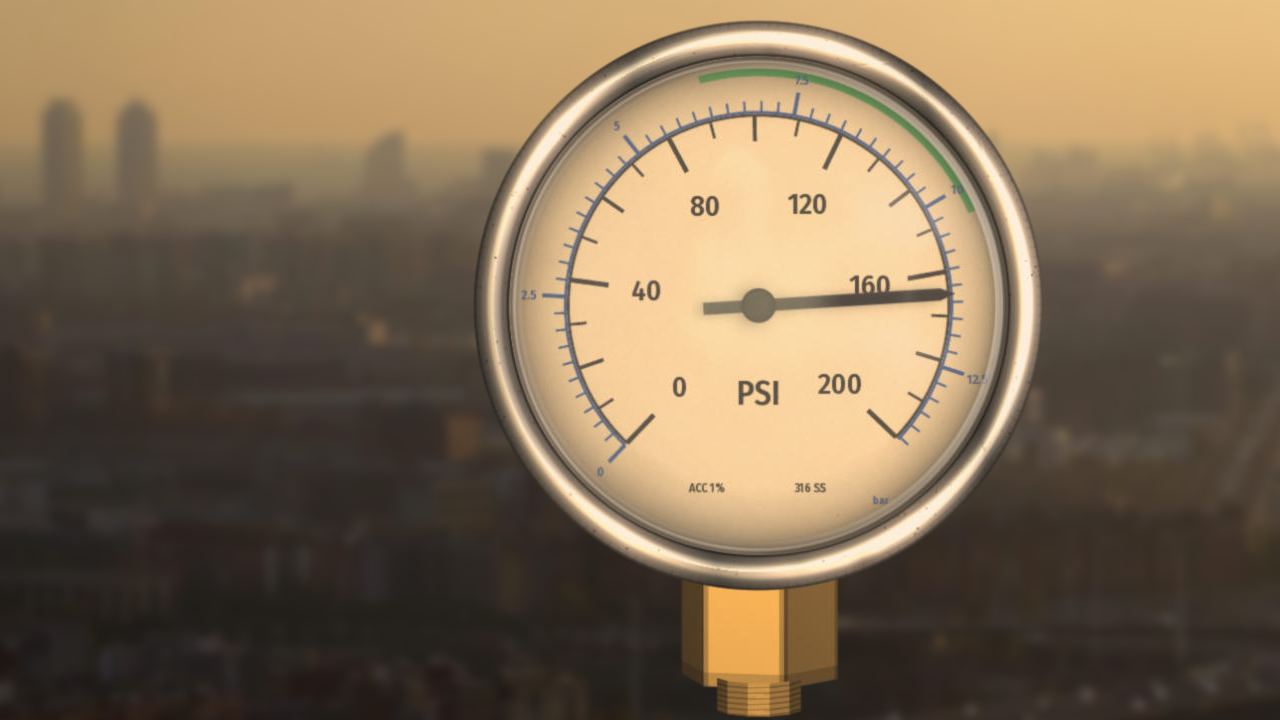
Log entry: **165** psi
